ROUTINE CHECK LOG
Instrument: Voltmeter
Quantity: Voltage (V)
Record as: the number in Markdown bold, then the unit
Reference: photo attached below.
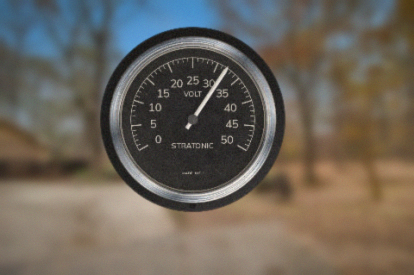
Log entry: **32** V
